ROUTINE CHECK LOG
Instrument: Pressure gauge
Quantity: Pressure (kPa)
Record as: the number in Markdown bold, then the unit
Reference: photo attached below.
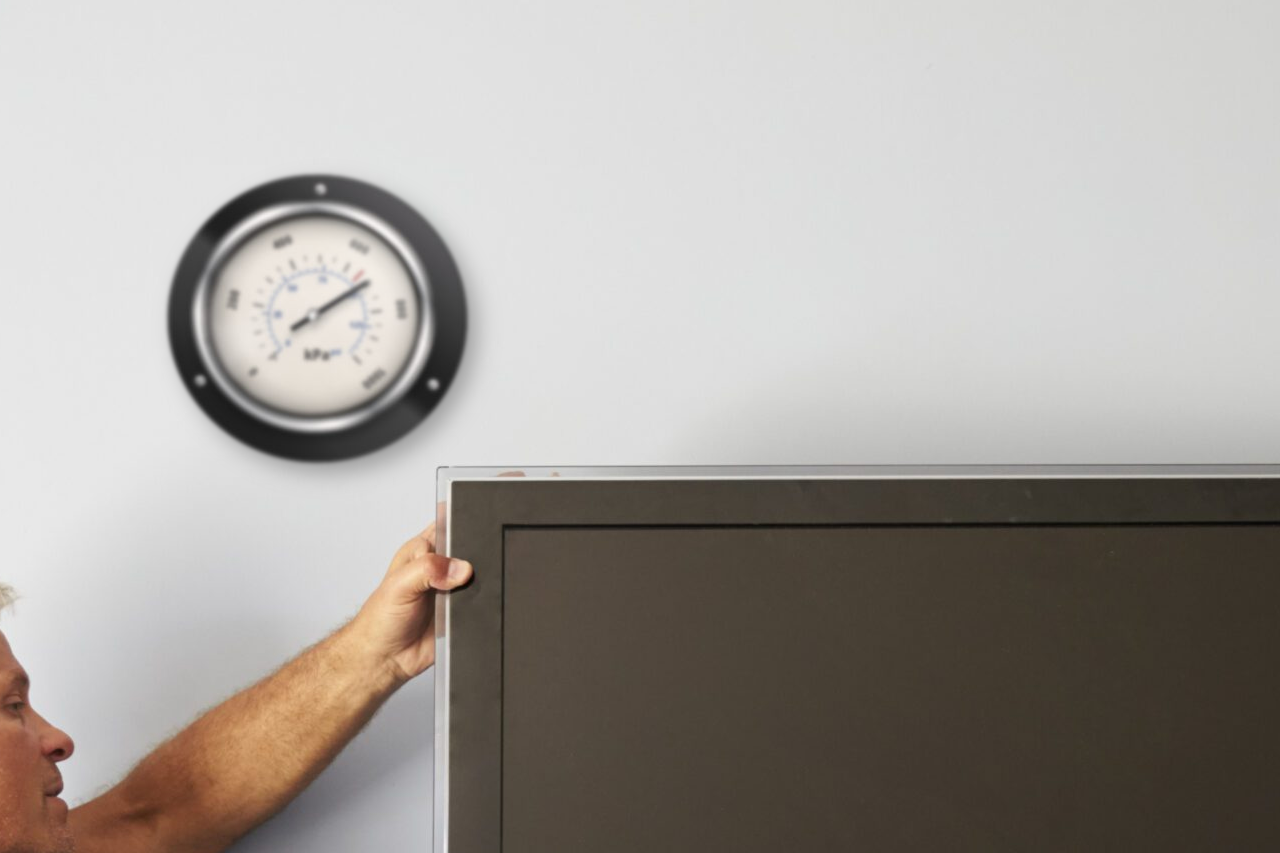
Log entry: **700** kPa
